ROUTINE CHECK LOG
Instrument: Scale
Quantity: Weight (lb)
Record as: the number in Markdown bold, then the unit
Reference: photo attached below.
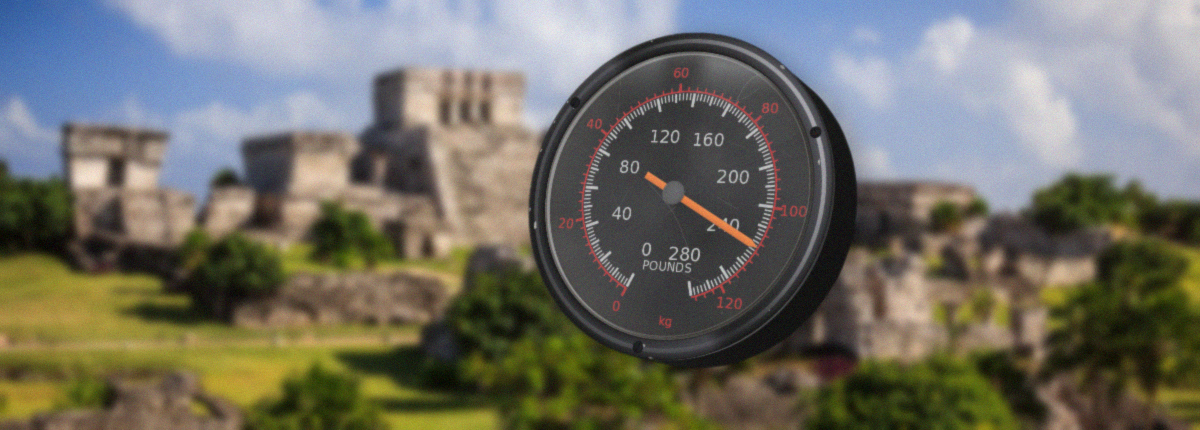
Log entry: **240** lb
